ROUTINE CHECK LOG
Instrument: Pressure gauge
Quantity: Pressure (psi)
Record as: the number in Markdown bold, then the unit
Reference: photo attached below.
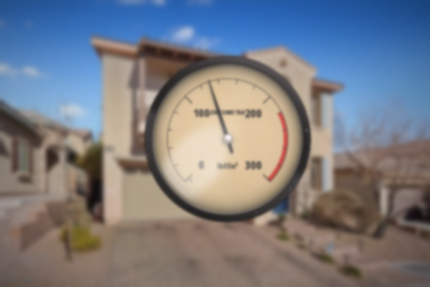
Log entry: **130** psi
